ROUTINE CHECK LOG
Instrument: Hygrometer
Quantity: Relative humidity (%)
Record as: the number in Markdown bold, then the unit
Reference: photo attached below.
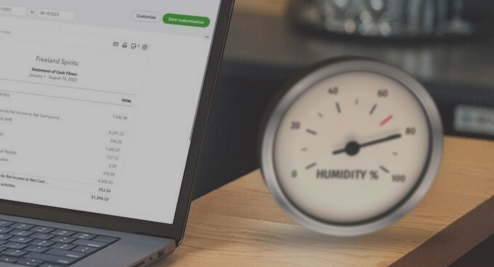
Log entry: **80** %
